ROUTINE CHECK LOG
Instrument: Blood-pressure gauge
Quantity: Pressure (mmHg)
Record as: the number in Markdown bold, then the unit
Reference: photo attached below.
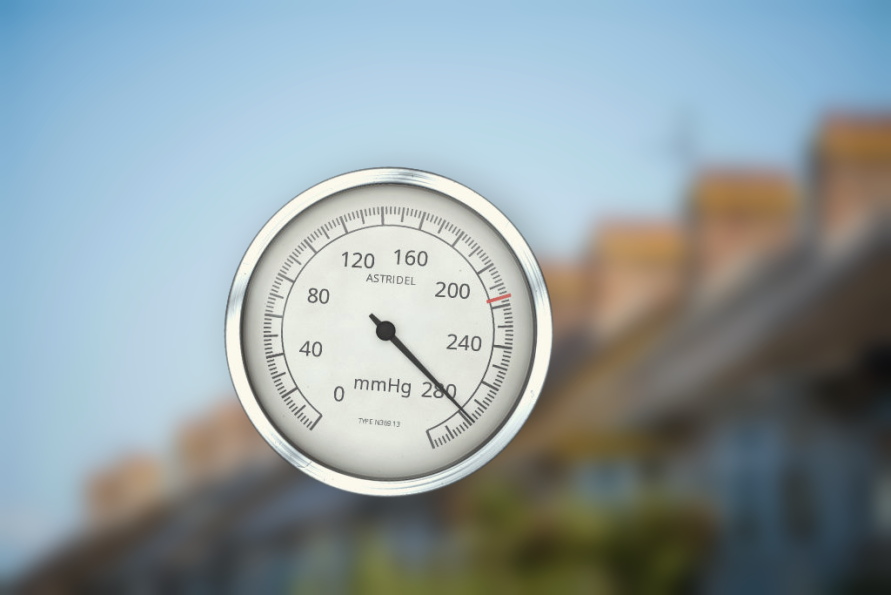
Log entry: **278** mmHg
